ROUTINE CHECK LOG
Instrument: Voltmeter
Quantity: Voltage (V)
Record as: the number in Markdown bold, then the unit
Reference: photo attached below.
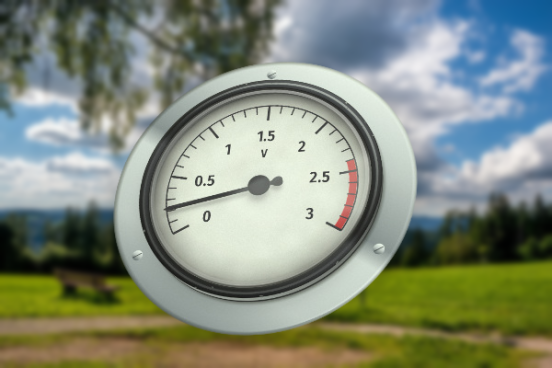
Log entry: **0.2** V
